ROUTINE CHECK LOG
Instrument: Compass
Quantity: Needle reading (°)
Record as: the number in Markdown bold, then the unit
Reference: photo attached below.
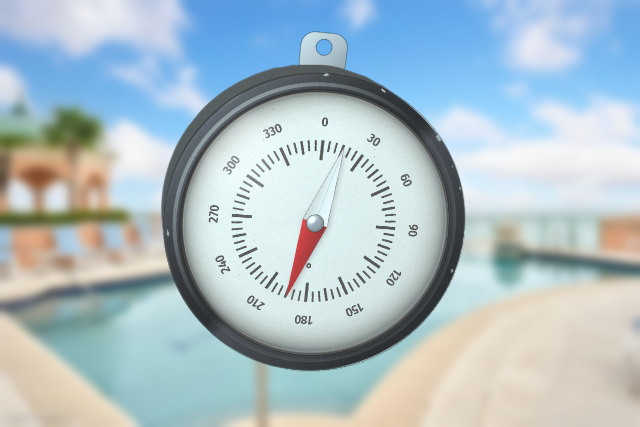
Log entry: **195** °
